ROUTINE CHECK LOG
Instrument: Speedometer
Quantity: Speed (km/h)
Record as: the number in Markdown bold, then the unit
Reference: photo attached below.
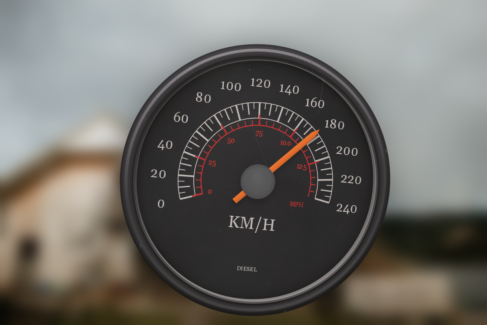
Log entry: **175** km/h
